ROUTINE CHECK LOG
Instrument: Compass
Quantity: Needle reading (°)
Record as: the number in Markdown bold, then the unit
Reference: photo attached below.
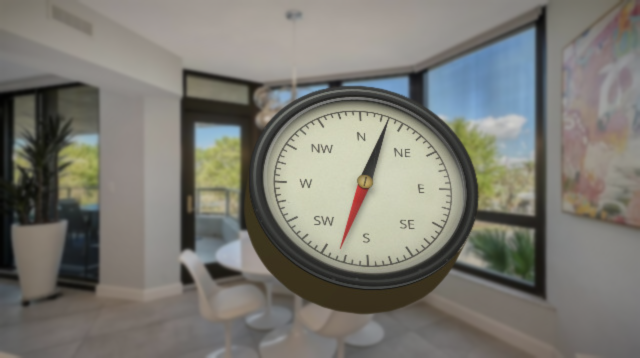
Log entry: **200** °
